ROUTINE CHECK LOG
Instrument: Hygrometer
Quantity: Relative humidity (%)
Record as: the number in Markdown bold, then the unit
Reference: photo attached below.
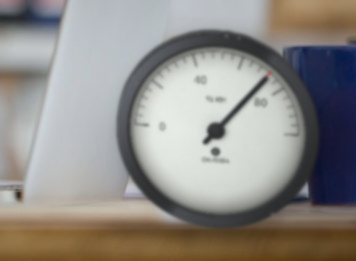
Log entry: **72** %
